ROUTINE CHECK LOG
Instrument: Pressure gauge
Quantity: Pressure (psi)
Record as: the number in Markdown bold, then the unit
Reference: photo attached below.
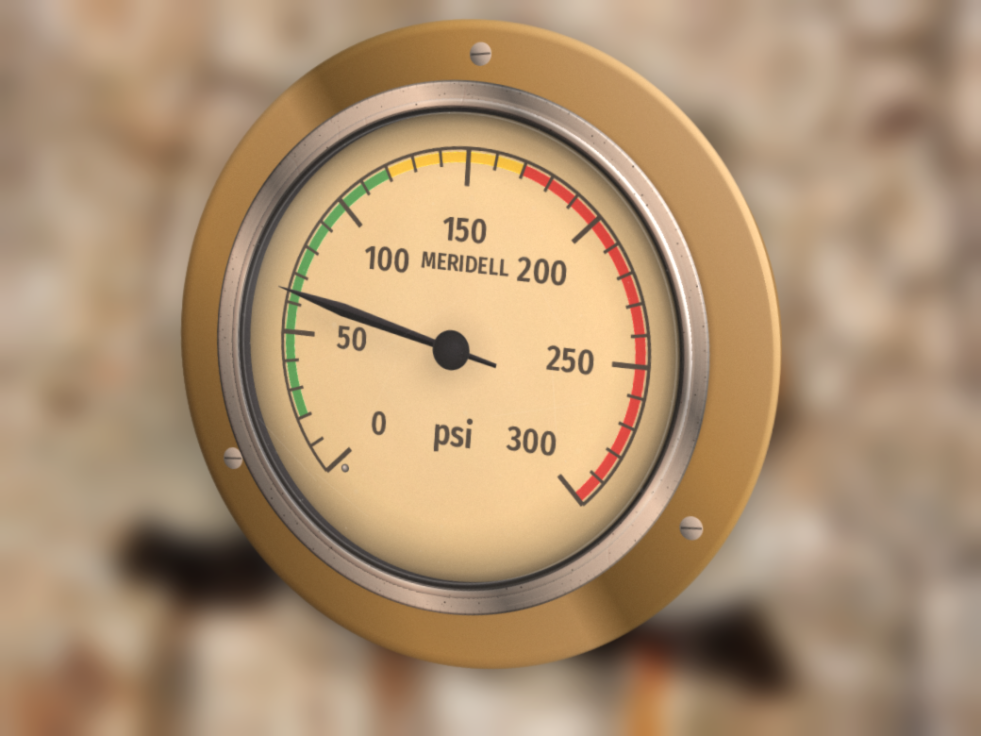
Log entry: **65** psi
